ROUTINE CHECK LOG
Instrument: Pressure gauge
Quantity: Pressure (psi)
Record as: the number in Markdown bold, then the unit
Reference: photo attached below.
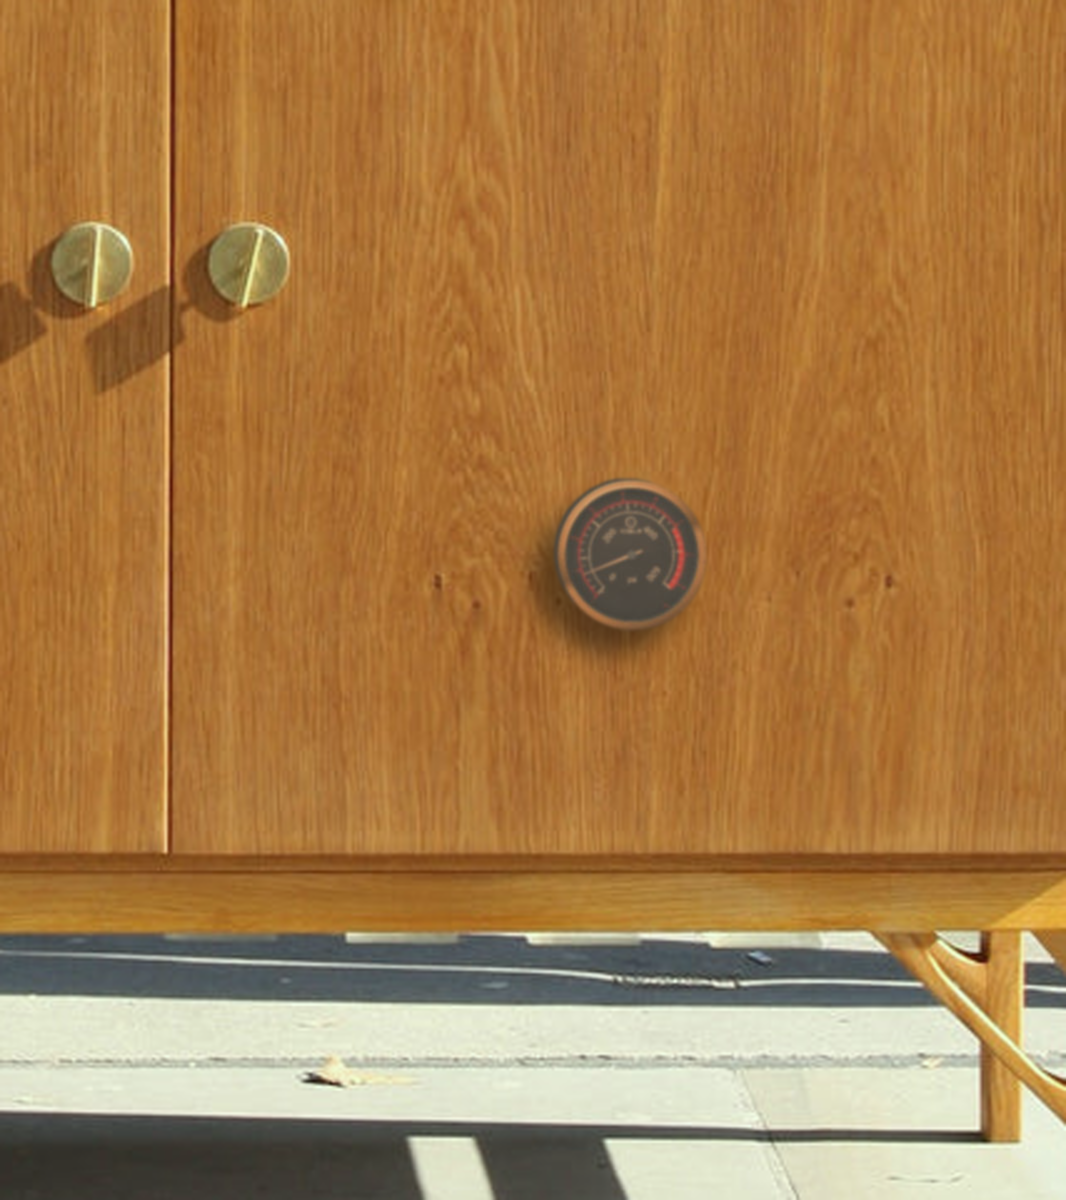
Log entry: **60** psi
